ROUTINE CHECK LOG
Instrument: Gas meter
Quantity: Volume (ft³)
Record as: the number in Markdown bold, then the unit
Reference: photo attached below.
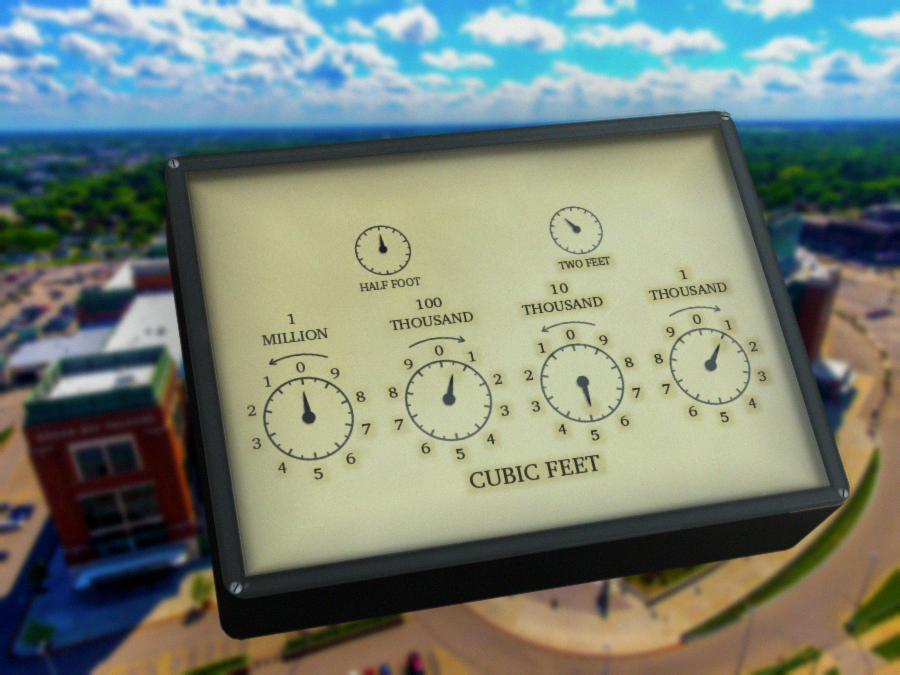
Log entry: **5100** ft³
